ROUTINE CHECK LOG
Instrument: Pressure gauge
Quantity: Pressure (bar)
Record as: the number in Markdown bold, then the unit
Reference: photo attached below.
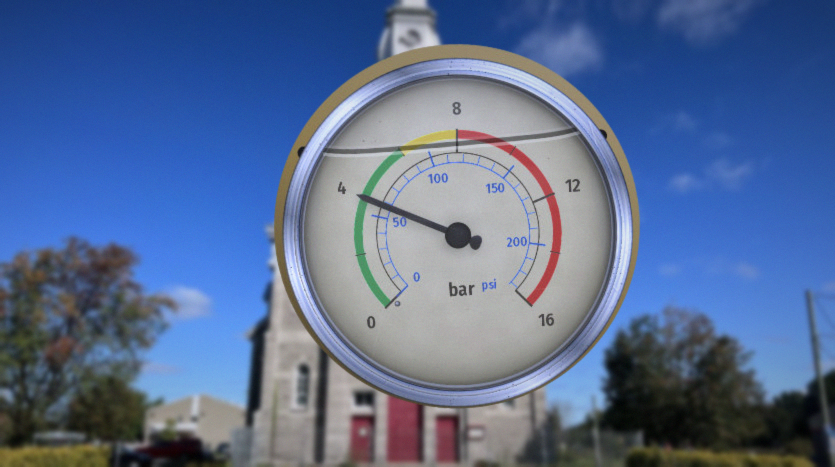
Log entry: **4** bar
